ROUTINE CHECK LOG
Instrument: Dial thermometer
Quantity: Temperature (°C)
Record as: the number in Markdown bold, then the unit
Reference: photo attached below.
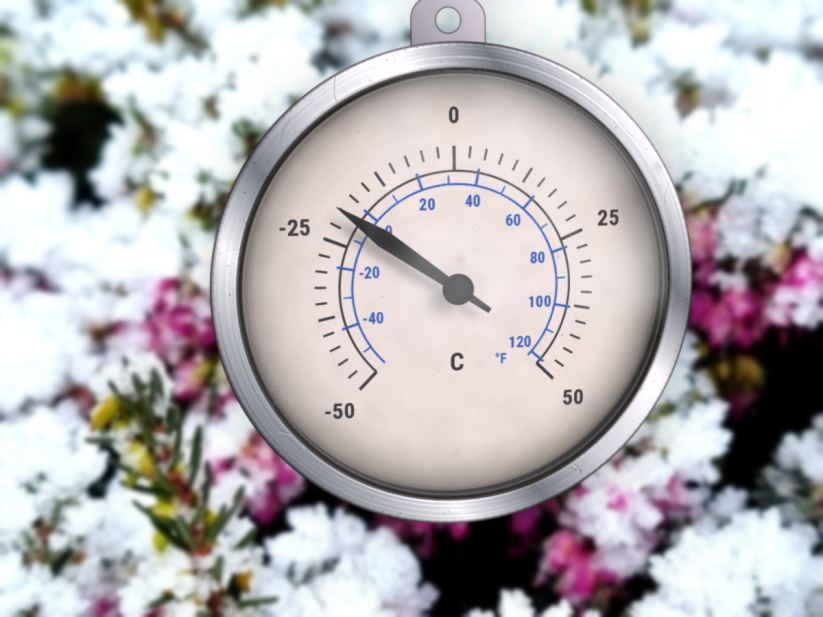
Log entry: **-20** °C
